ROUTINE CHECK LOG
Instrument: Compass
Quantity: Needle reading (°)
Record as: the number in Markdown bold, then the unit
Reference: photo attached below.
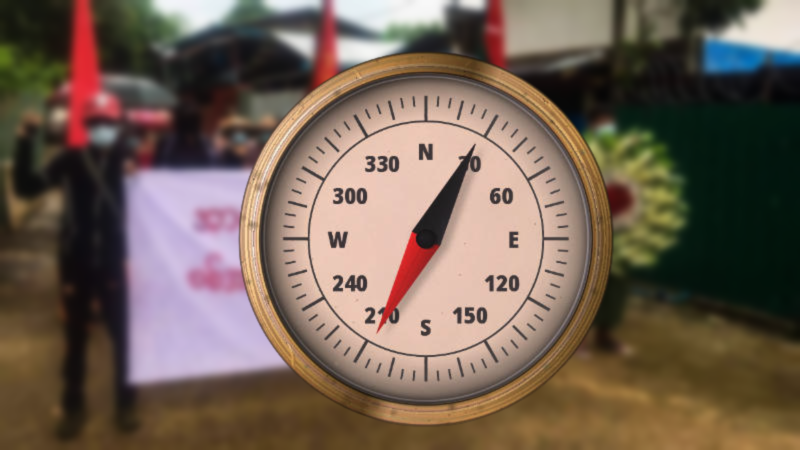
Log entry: **207.5** °
